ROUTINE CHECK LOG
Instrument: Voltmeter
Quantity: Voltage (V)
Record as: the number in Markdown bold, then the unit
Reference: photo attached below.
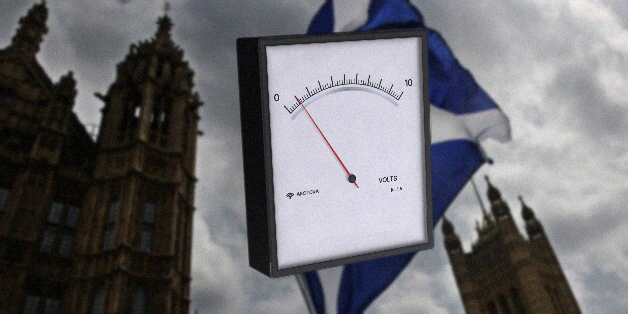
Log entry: **1** V
